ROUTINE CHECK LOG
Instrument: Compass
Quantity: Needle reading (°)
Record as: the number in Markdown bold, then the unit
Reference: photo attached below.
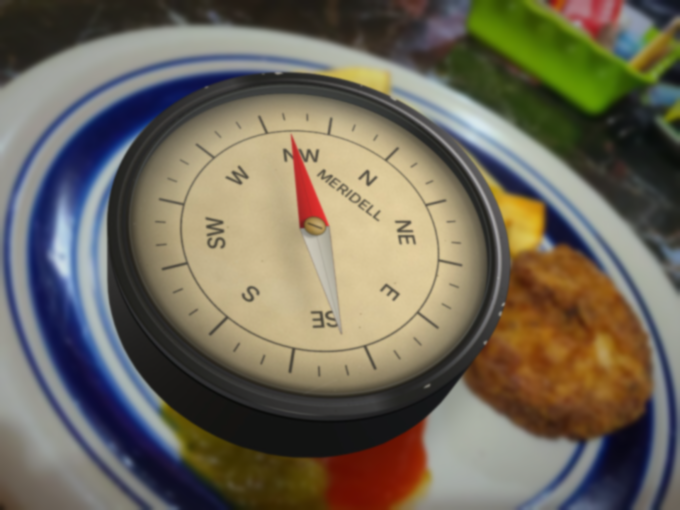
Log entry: **310** °
